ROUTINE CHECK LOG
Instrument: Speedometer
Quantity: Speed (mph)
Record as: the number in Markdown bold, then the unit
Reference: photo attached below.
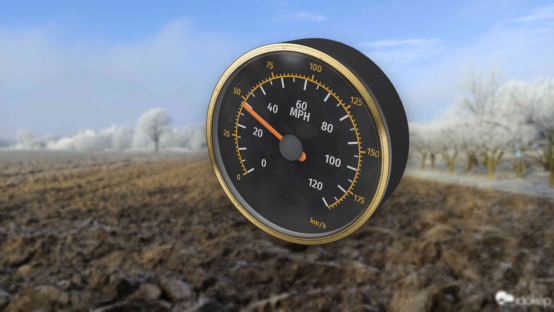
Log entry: **30** mph
